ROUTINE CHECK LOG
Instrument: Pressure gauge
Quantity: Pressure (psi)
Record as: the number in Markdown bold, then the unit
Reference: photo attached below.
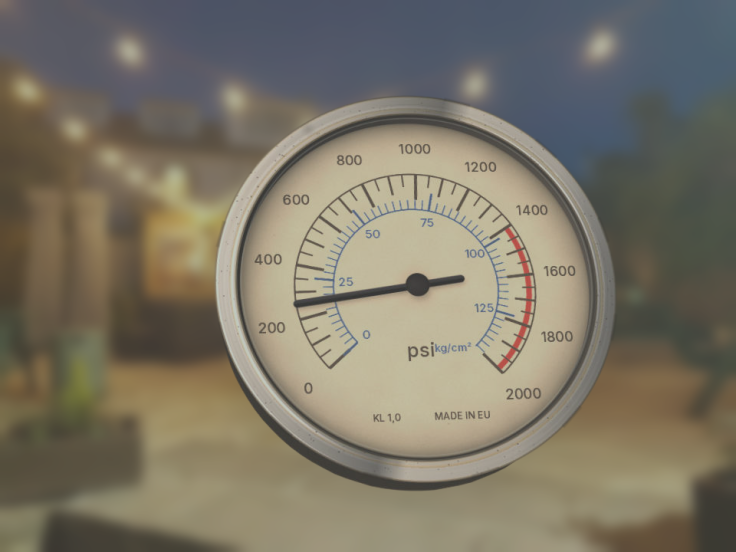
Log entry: **250** psi
